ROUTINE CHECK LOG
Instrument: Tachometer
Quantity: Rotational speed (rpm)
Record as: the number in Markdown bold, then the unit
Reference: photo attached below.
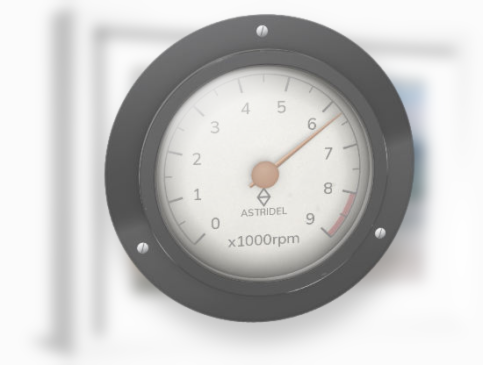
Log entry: **6250** rpm
